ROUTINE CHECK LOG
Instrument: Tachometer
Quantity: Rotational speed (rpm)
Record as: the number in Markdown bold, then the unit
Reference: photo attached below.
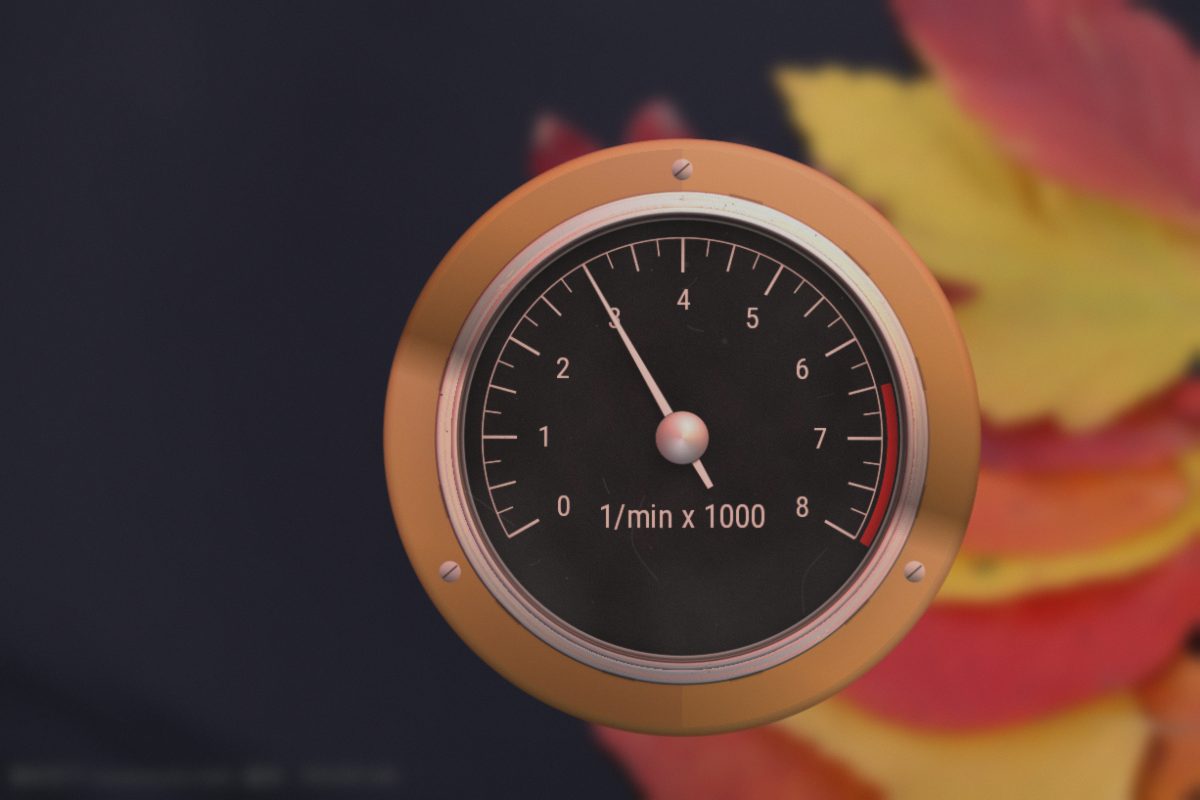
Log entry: **3000** rpm
